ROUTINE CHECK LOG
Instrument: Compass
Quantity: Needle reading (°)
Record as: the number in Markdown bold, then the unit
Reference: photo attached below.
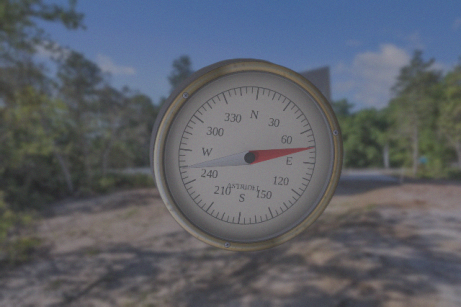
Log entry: **75** °
